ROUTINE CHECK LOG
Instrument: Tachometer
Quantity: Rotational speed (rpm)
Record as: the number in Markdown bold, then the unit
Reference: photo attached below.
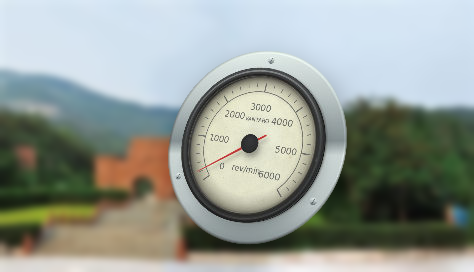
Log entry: **200** rpm
